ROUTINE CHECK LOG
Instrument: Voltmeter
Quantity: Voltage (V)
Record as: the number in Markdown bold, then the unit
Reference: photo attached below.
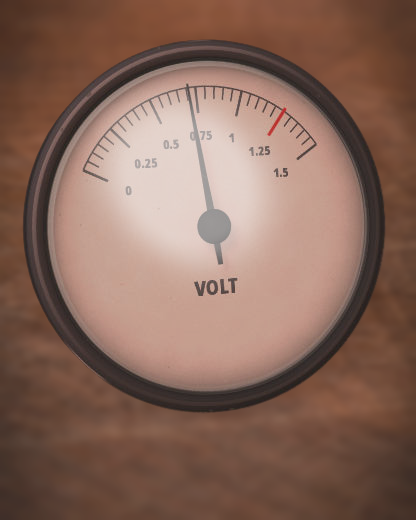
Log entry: **0.7** V
